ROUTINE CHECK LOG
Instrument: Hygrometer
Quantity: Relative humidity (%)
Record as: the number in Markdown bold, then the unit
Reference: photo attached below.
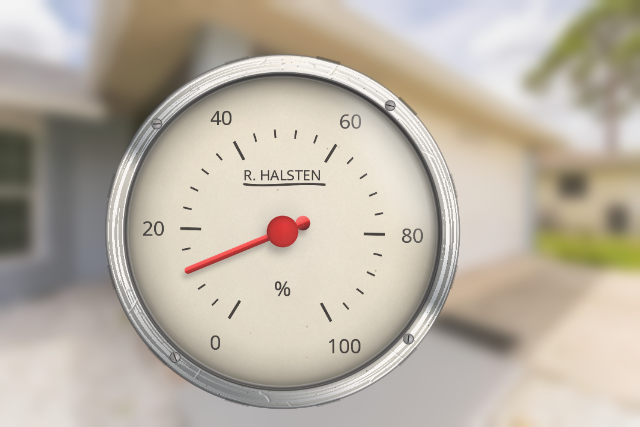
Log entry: **12** %
